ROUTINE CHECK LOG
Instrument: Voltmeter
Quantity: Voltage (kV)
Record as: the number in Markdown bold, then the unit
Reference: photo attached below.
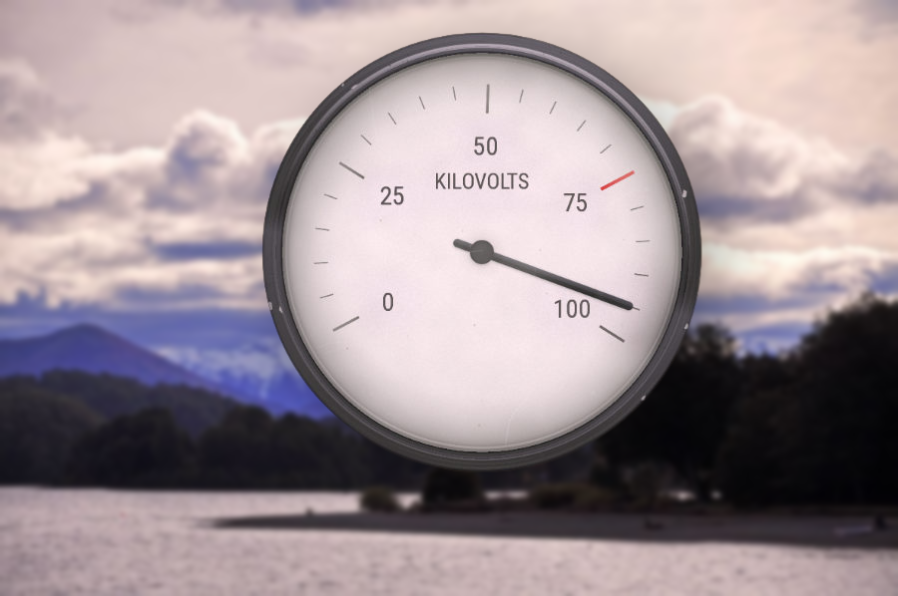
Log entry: **95** kV
